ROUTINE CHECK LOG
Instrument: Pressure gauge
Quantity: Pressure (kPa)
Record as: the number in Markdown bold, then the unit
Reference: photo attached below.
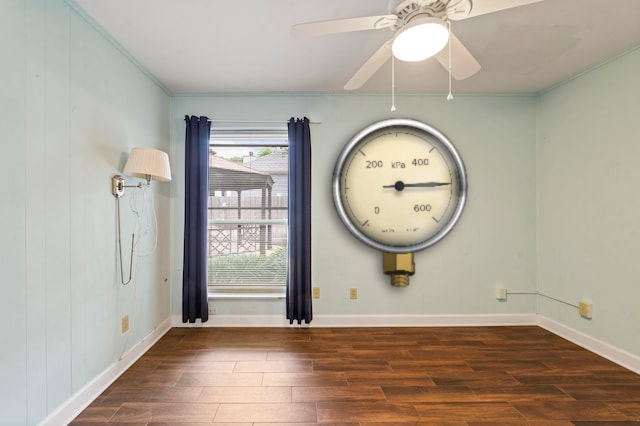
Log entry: **500** kPa
